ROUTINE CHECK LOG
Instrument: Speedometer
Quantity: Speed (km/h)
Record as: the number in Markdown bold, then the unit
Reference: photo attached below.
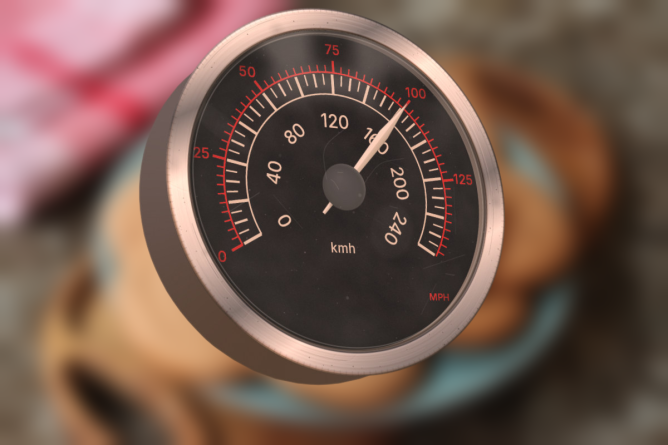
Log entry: **160** km/h
